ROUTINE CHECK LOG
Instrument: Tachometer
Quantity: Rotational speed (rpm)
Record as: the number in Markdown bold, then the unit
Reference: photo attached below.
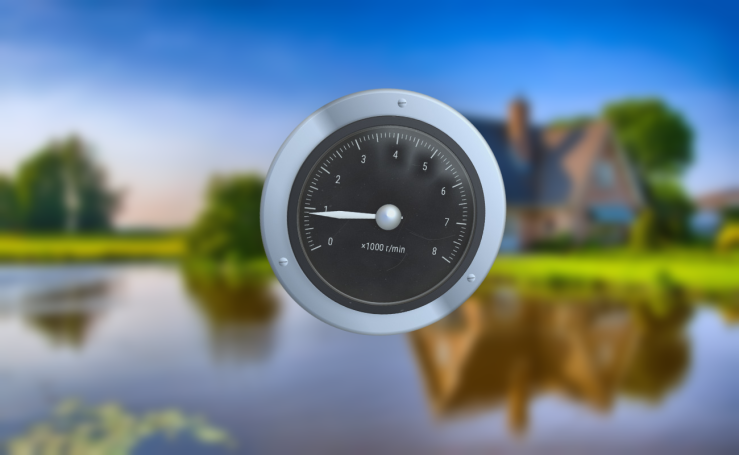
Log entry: **900** rpm
